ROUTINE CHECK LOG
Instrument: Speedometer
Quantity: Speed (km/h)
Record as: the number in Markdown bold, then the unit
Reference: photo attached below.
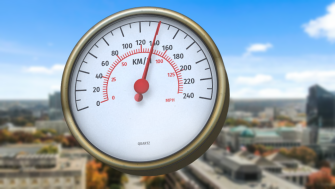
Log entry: **140** km/h
